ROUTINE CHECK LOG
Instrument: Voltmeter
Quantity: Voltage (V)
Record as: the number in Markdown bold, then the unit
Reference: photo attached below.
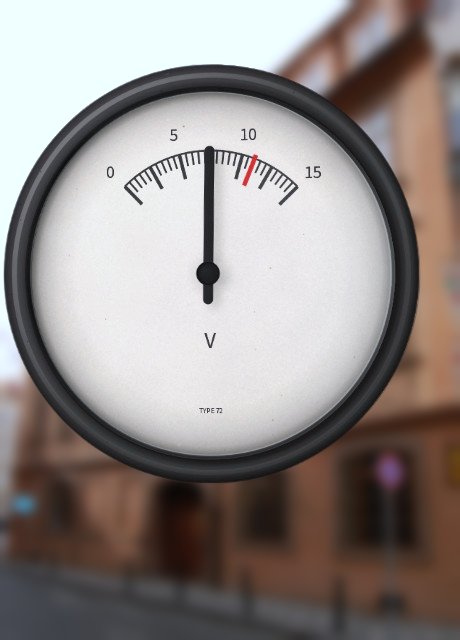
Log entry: **7.5** V
